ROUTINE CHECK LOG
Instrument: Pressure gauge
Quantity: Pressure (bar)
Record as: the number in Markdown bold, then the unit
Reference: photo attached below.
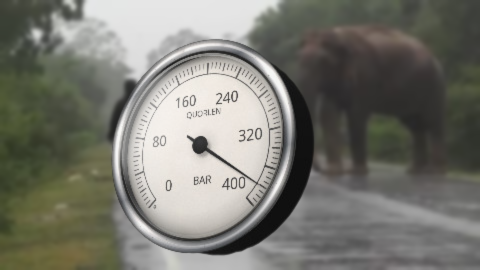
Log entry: **380** bar
